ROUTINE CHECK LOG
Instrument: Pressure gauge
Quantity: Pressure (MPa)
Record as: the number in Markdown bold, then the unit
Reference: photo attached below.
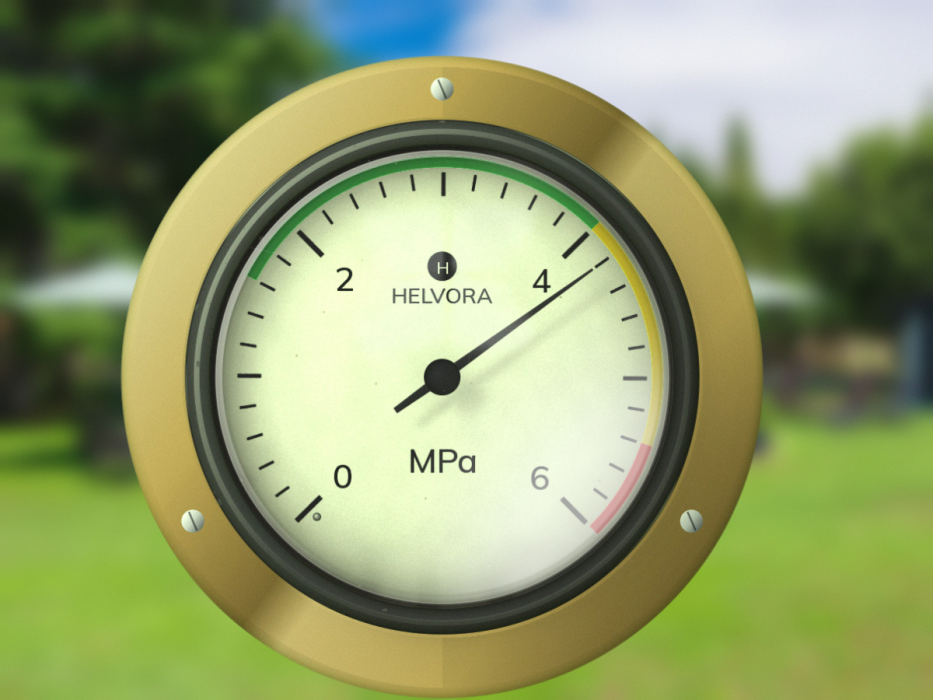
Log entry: **4.2** MPa
